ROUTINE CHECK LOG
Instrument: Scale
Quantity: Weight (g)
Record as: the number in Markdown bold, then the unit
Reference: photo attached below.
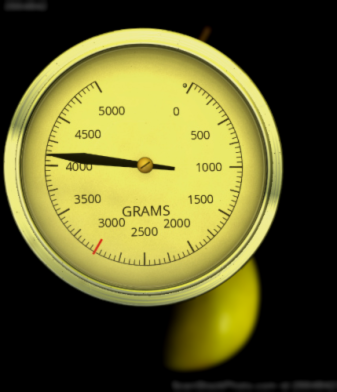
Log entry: **4100** g
